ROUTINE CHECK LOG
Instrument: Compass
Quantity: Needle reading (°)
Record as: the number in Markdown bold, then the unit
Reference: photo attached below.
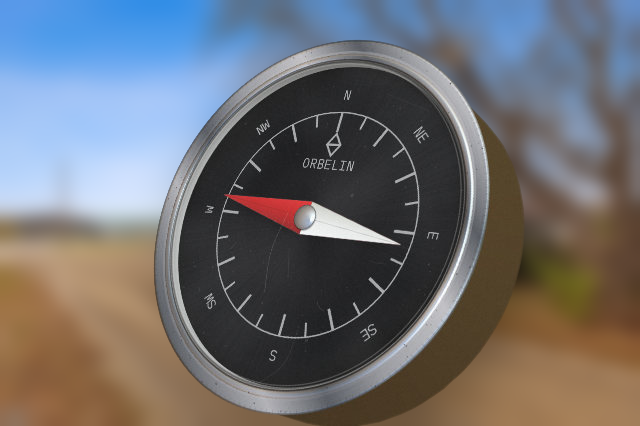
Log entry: **277.5** °
